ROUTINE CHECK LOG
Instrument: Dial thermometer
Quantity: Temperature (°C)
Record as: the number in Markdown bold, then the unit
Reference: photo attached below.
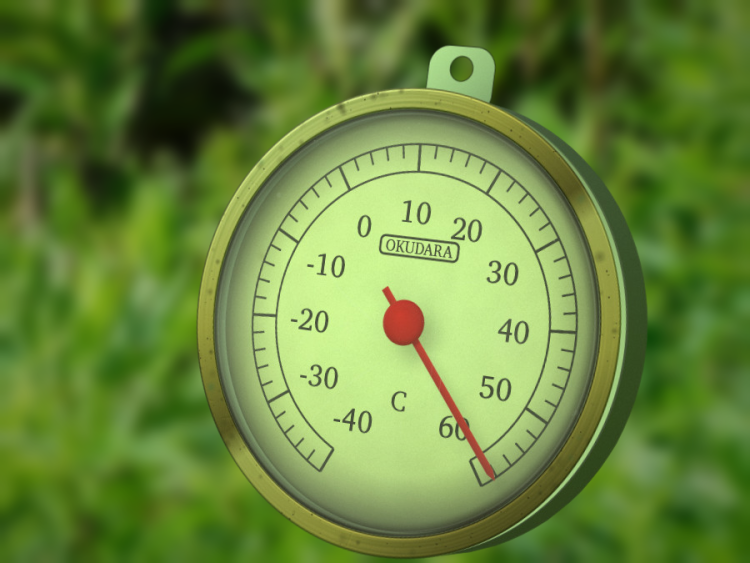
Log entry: **58** °C
